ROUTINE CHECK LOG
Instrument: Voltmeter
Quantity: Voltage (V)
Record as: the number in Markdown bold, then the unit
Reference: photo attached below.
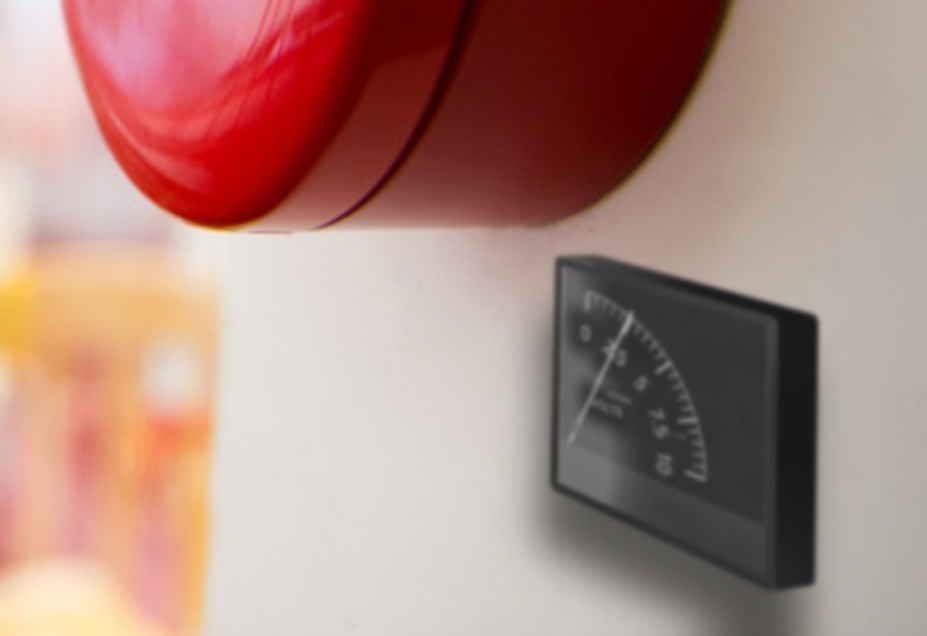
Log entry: **2.5** V
